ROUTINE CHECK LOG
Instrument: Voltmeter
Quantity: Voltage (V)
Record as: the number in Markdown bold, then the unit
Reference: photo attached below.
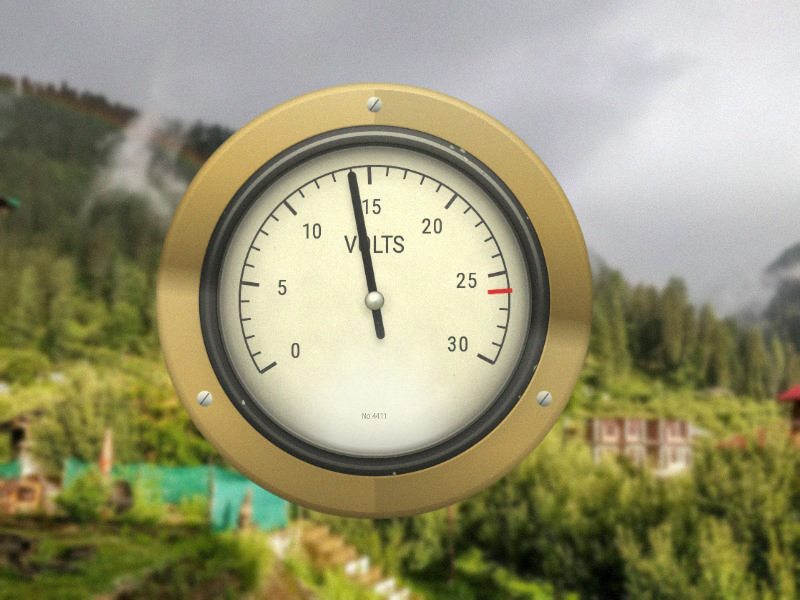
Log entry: **14** V
